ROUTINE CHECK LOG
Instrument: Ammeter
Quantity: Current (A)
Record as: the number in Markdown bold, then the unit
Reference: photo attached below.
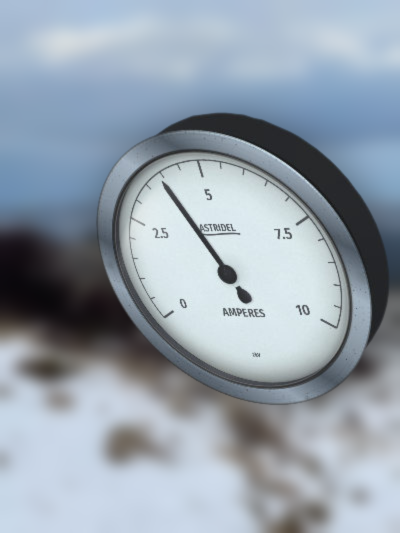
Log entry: **4** A
